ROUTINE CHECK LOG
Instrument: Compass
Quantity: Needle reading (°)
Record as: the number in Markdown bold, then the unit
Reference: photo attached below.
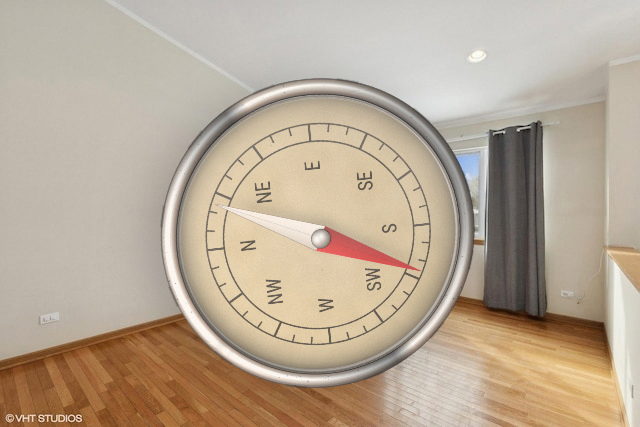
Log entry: **205** °
